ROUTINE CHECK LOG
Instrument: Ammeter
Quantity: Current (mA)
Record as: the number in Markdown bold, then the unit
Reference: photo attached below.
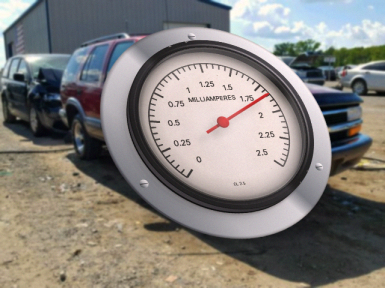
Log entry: **1.85** mA
